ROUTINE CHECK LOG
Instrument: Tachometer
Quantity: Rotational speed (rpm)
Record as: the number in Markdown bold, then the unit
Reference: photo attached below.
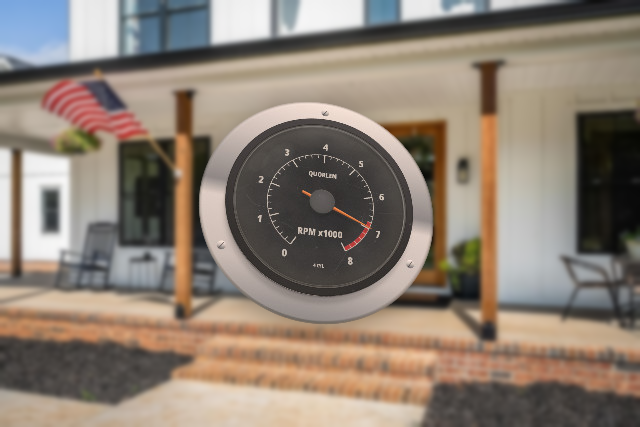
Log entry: **7000** rpm
